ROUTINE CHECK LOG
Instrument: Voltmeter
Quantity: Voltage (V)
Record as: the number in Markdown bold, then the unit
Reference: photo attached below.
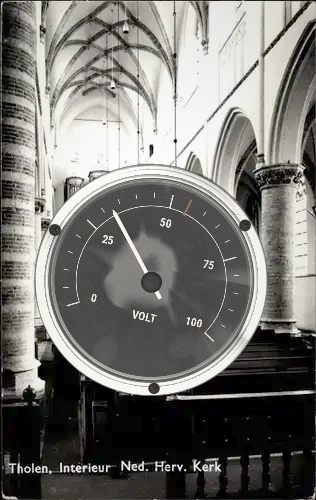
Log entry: **32.5** V
